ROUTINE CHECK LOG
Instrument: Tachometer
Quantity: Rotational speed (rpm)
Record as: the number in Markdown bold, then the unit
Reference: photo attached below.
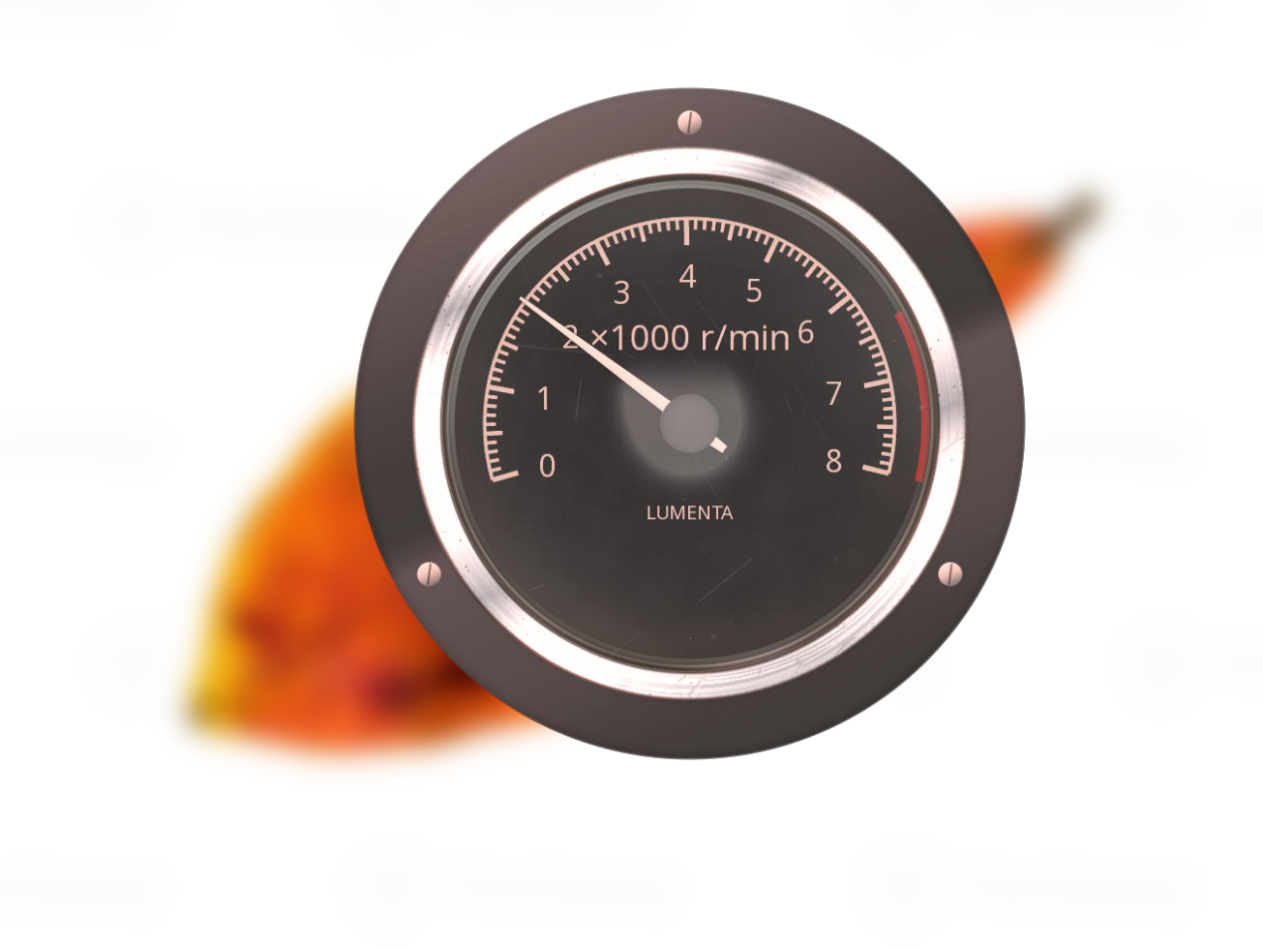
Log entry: **2000** rpm
